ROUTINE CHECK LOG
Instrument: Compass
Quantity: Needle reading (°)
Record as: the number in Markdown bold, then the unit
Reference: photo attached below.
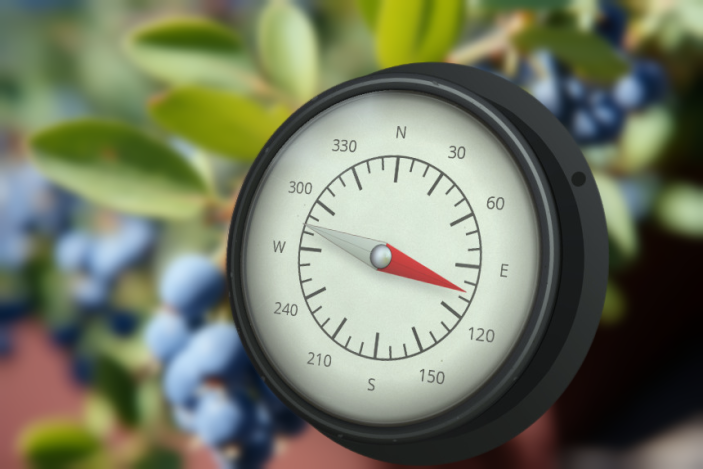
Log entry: **105** °
